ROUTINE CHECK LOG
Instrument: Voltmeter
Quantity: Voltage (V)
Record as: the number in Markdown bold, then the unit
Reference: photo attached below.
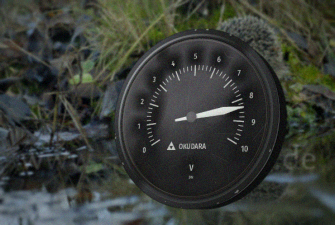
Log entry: **8.4** V
